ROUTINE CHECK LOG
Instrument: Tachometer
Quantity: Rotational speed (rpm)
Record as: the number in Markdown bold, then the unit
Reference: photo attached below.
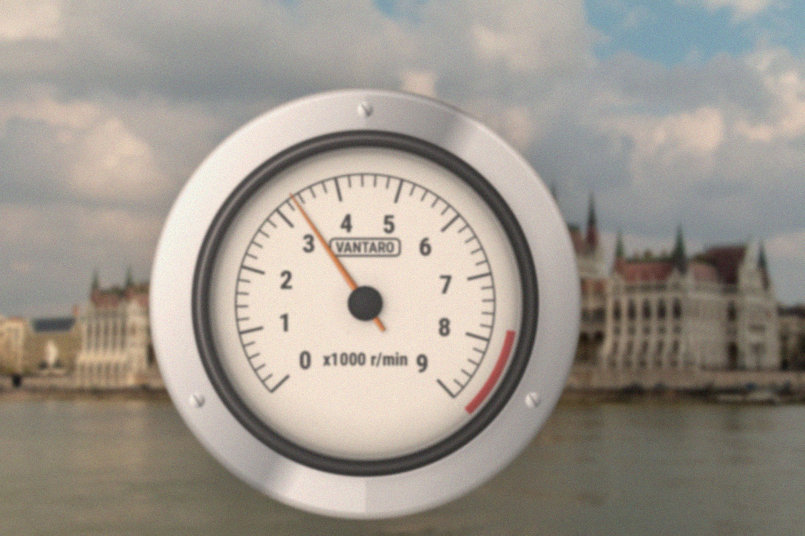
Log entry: **3300** rpm
